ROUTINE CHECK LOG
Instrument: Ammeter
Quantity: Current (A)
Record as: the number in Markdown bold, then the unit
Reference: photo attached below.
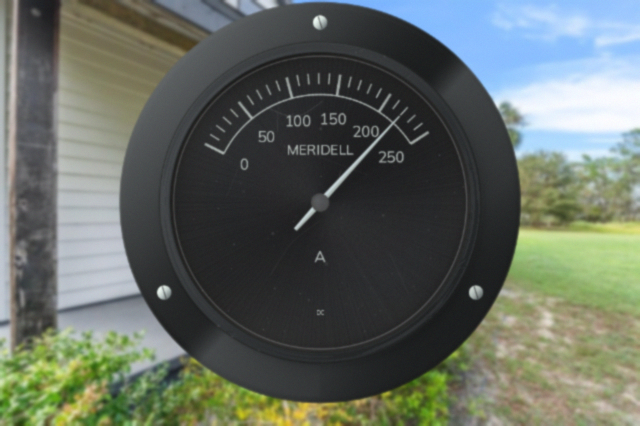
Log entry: **220** A
